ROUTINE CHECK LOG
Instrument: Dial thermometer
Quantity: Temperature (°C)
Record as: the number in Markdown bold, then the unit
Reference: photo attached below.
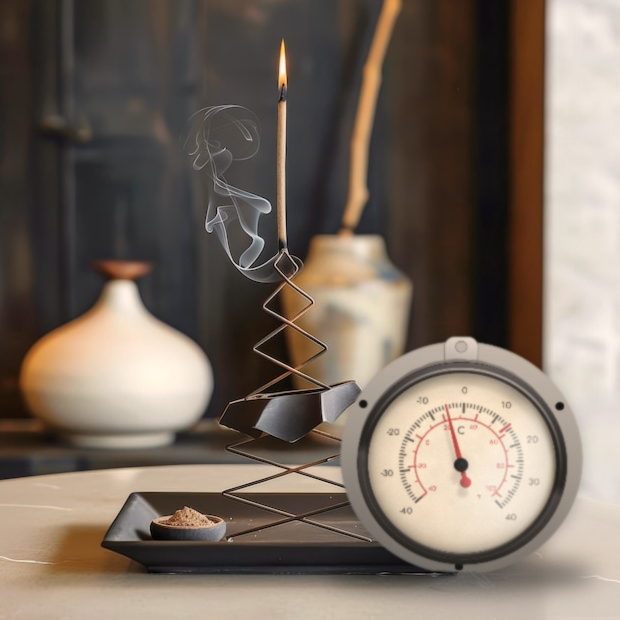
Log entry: **-5** °C
